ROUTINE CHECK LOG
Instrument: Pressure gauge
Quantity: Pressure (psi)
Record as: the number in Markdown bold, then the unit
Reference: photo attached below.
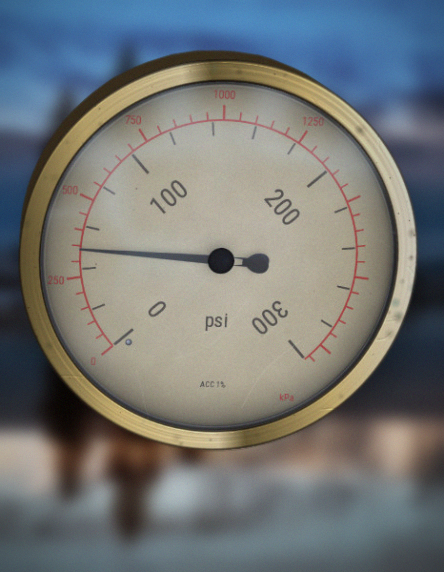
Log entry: **50** psi
